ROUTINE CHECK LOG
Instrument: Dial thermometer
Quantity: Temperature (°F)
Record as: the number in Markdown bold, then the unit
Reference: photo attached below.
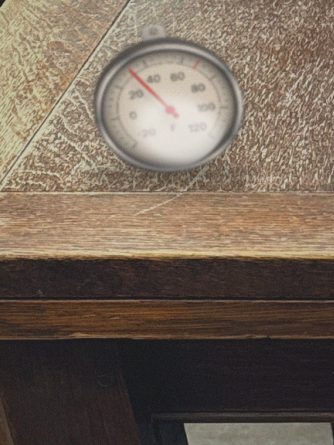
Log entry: **32** °F
